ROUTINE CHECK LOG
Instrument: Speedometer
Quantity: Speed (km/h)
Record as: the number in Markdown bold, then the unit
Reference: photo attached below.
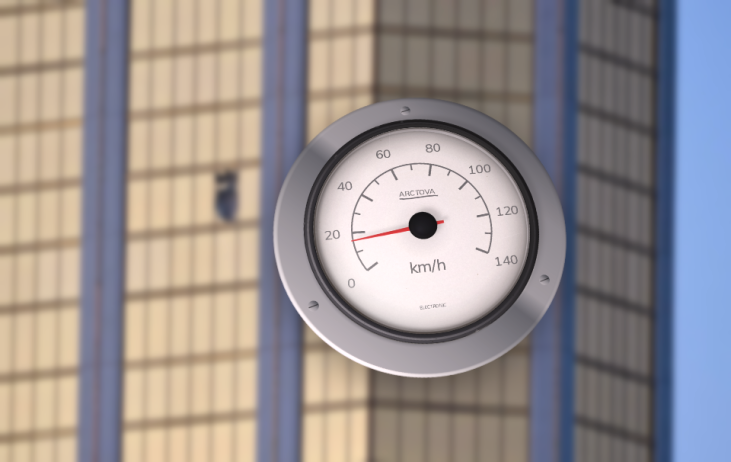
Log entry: **15** km/h
